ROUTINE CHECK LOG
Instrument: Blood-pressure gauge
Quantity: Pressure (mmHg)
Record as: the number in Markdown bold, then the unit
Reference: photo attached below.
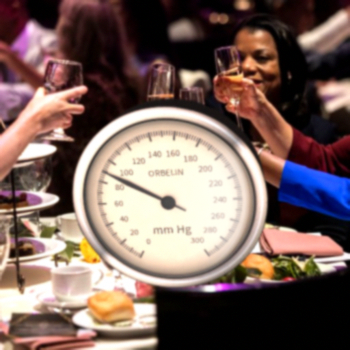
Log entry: **90** mmHg
